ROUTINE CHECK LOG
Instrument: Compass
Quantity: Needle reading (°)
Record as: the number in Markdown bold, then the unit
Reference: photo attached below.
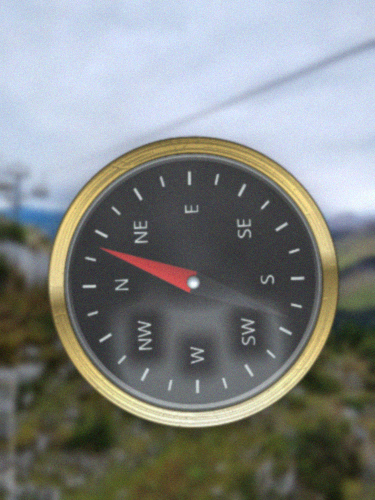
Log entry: **22.5** °
